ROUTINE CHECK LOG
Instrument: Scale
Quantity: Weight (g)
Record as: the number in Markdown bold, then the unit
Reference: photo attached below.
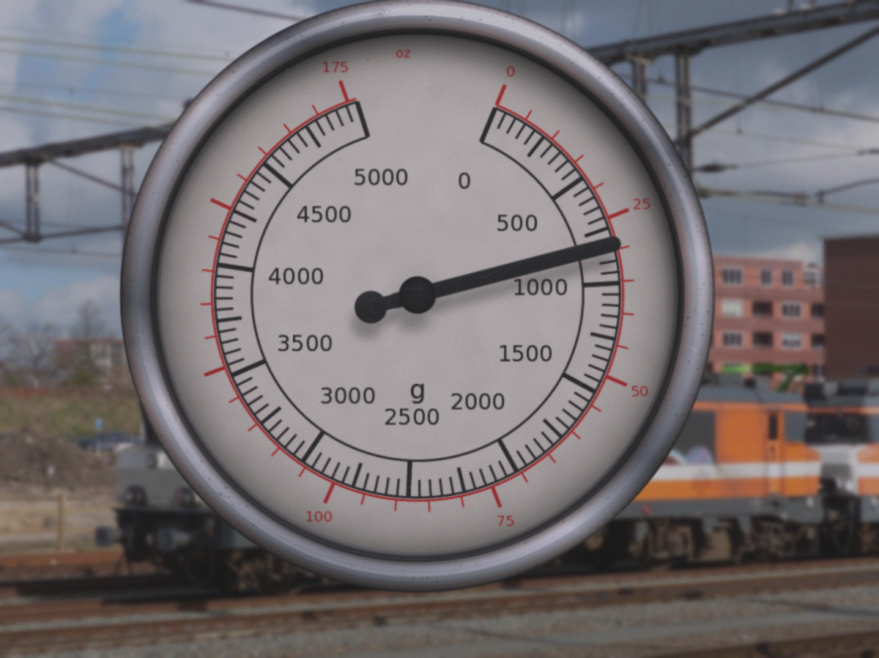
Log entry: **825** g
